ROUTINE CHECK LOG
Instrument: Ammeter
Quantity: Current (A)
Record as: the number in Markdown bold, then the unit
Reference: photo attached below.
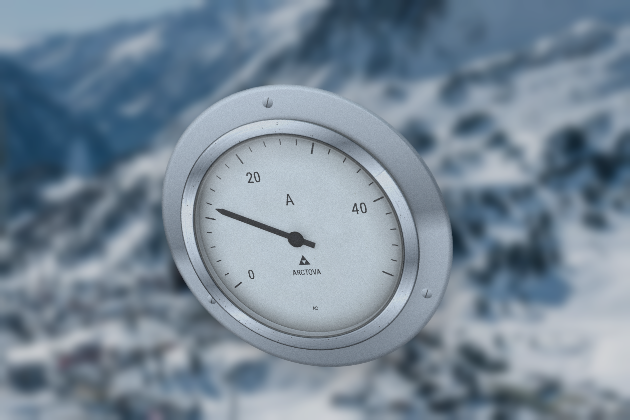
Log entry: **12** A
